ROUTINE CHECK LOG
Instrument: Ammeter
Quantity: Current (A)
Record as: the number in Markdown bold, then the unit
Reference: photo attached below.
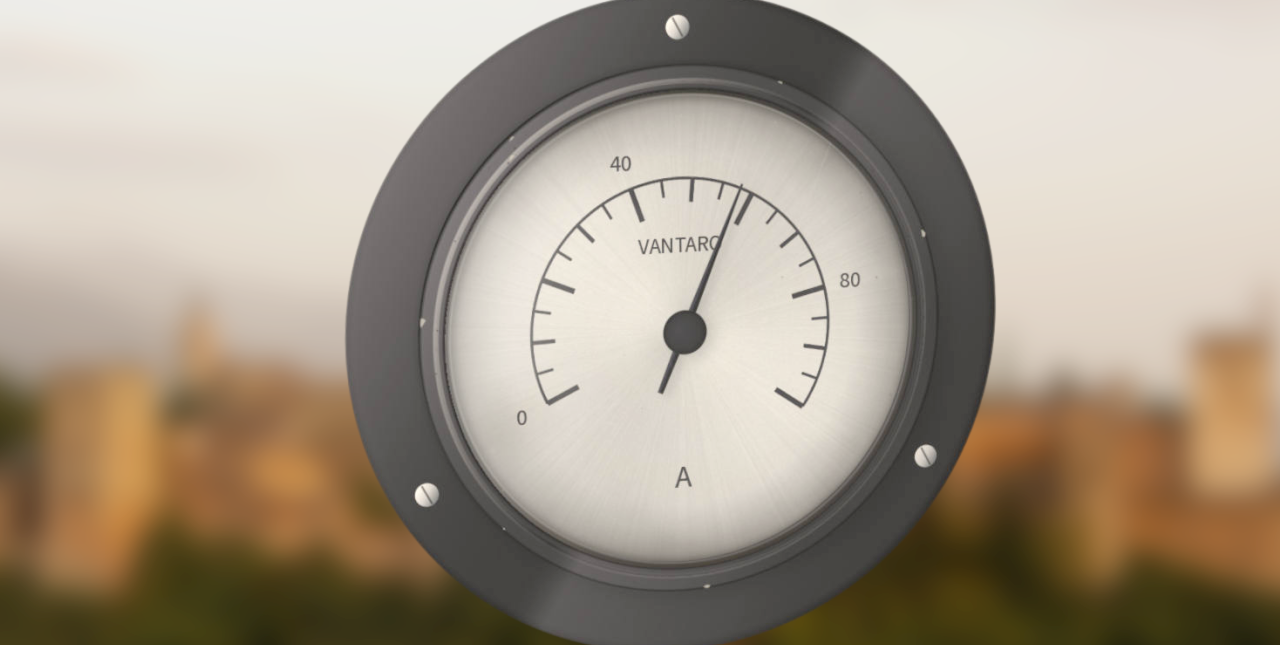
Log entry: **57.5** A
